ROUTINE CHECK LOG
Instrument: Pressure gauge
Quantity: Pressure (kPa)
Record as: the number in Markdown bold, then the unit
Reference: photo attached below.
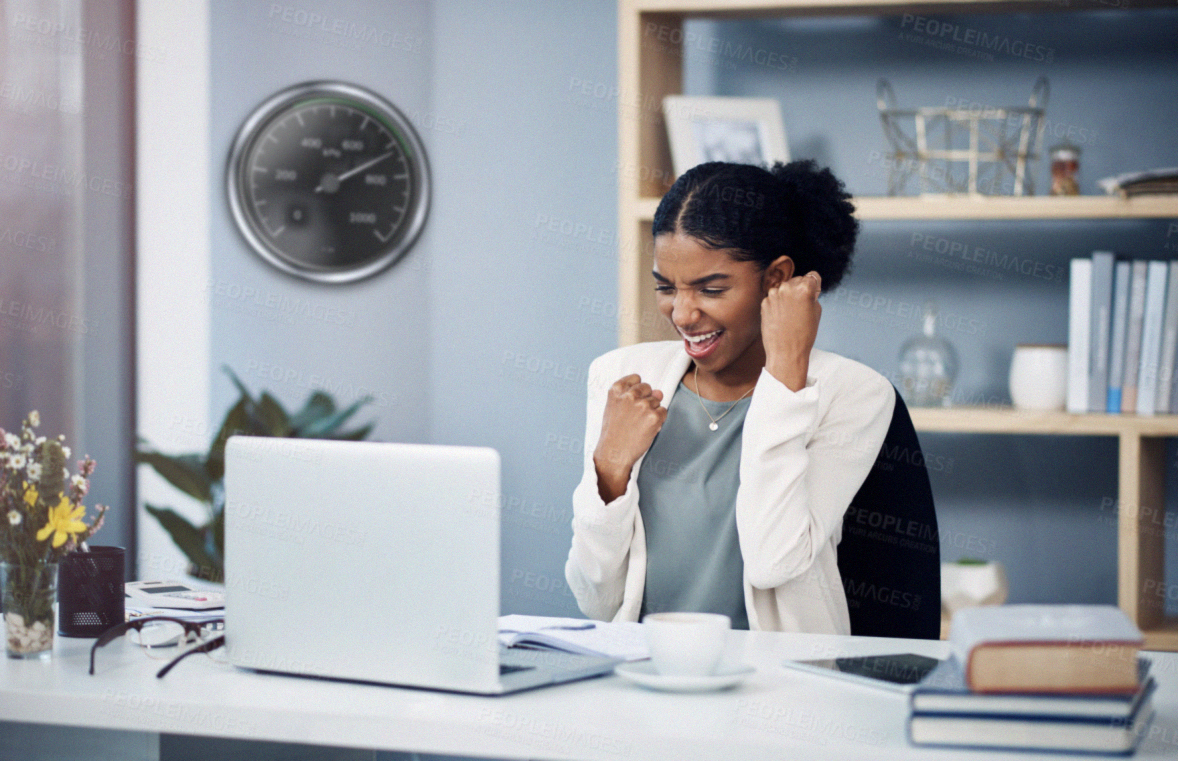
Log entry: **725** kPa
